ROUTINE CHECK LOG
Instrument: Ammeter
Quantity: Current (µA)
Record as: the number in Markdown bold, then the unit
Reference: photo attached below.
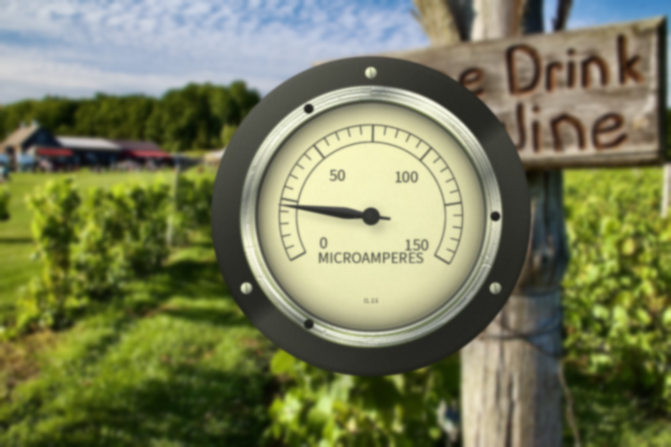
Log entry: **22.5** µA
